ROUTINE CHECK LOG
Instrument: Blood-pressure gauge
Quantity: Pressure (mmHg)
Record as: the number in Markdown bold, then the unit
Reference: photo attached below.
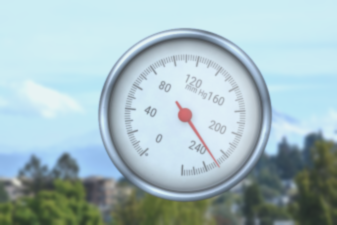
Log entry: **230** mmHg
